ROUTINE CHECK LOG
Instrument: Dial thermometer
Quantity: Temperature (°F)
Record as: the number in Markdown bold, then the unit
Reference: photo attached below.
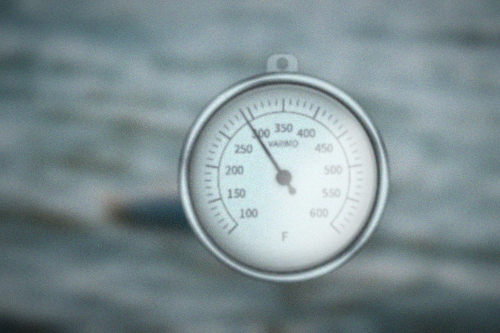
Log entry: **290** °F
